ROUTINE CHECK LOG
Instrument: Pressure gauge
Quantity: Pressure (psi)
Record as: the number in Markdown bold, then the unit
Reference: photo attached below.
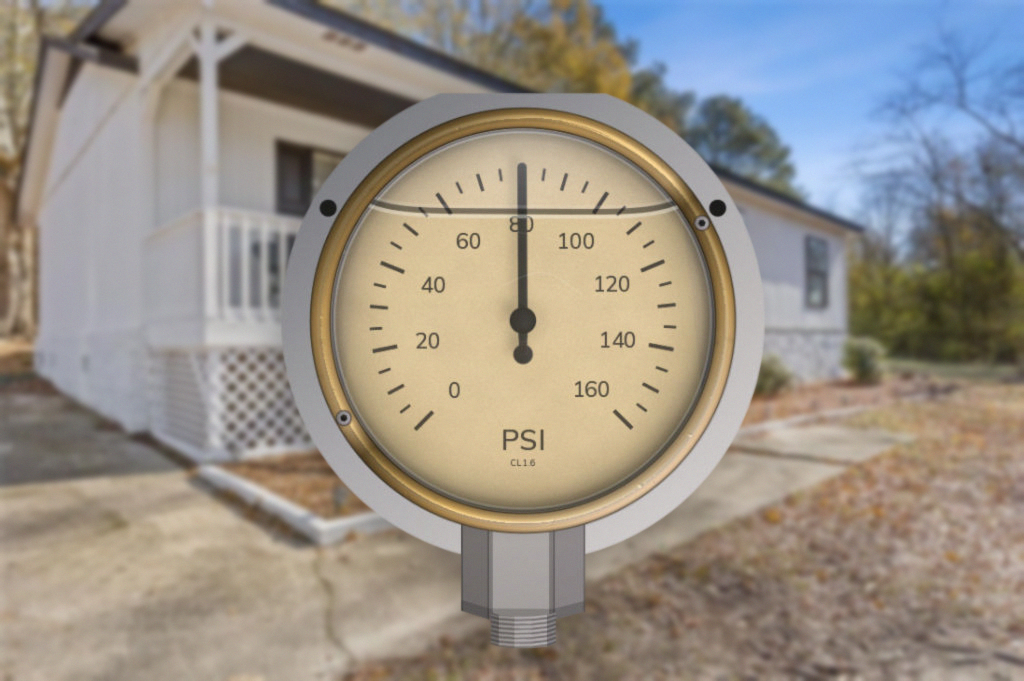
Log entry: **80** psi
